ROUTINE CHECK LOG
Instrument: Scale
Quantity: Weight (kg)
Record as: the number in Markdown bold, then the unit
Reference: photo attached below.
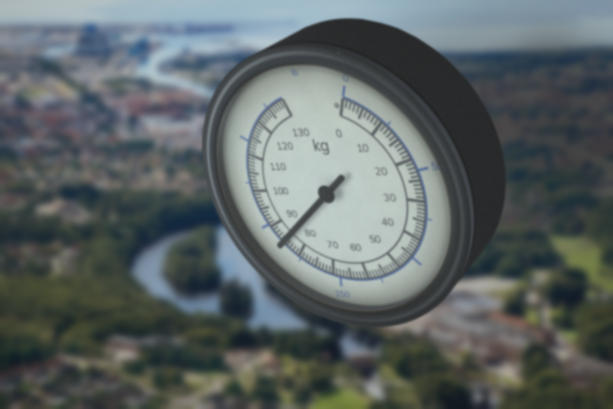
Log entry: **85** kg
